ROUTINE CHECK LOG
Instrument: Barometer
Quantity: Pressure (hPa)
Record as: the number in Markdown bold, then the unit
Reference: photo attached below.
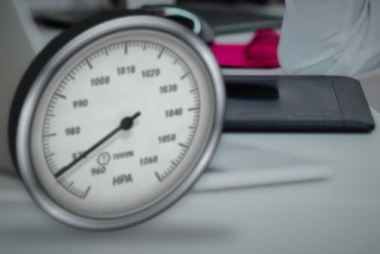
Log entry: **970** hPa
